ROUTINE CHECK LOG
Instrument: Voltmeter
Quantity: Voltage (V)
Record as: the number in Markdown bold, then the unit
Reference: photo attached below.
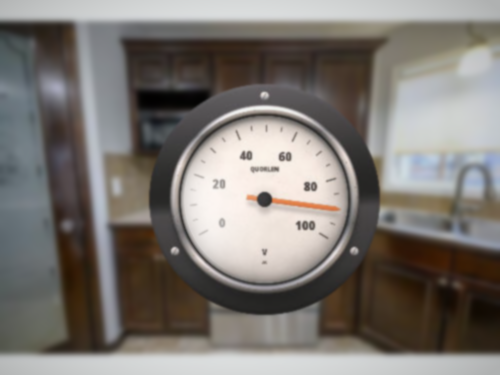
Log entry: **90** V
